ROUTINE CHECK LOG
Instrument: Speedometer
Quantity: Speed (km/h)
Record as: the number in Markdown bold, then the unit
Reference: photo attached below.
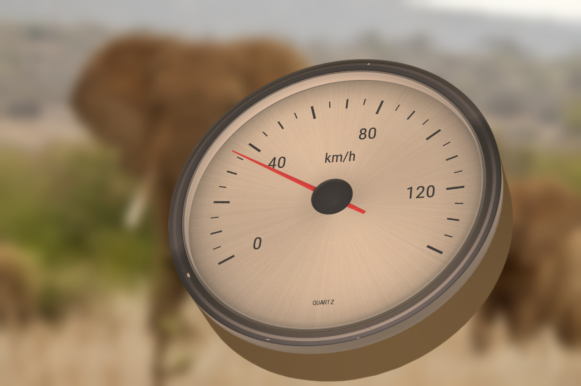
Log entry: **35** km/h
